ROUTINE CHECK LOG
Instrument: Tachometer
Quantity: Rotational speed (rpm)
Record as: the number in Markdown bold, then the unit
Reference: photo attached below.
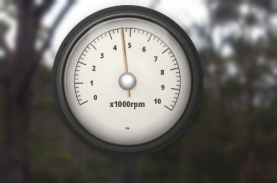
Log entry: **4600** rpm
